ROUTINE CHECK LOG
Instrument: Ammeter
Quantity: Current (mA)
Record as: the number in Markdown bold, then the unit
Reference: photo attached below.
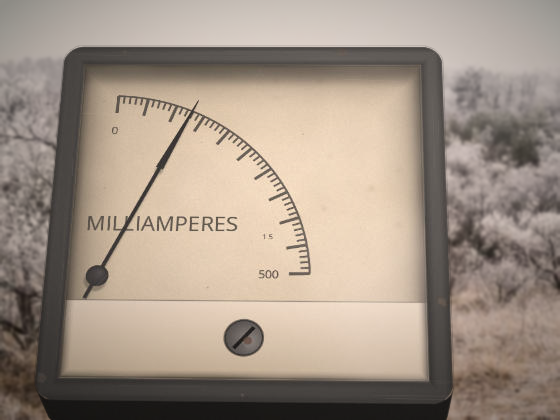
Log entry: **130** mA
